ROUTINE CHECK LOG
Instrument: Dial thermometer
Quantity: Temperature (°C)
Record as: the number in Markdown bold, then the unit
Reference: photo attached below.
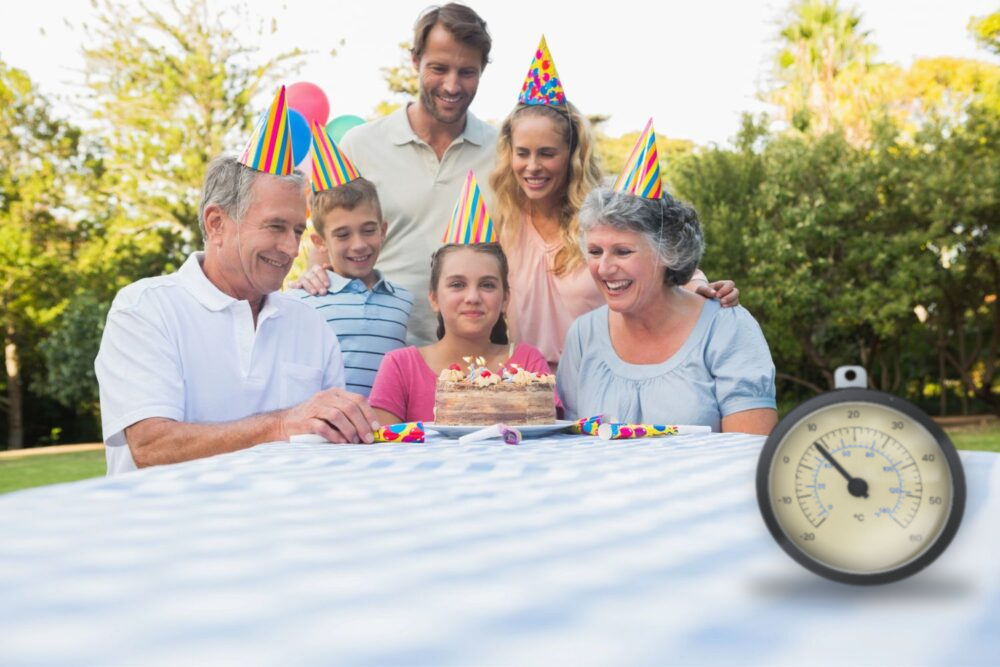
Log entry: **8** °C
